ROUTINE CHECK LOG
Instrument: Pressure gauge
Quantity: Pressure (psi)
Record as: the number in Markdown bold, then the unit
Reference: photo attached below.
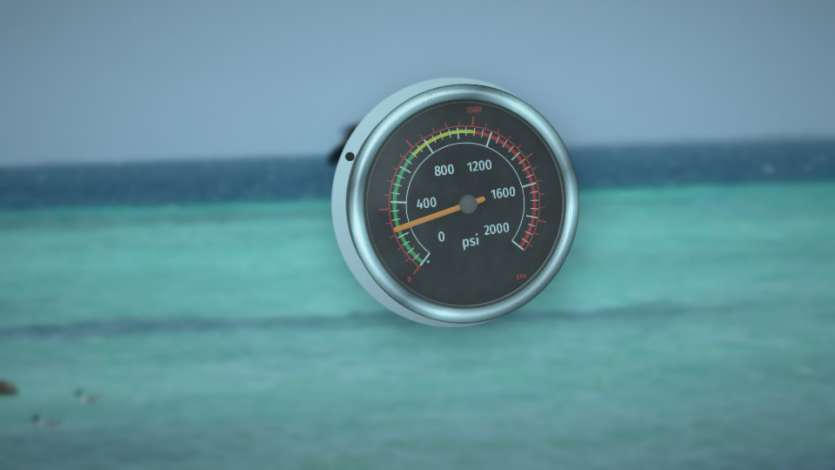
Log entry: **250** psi
